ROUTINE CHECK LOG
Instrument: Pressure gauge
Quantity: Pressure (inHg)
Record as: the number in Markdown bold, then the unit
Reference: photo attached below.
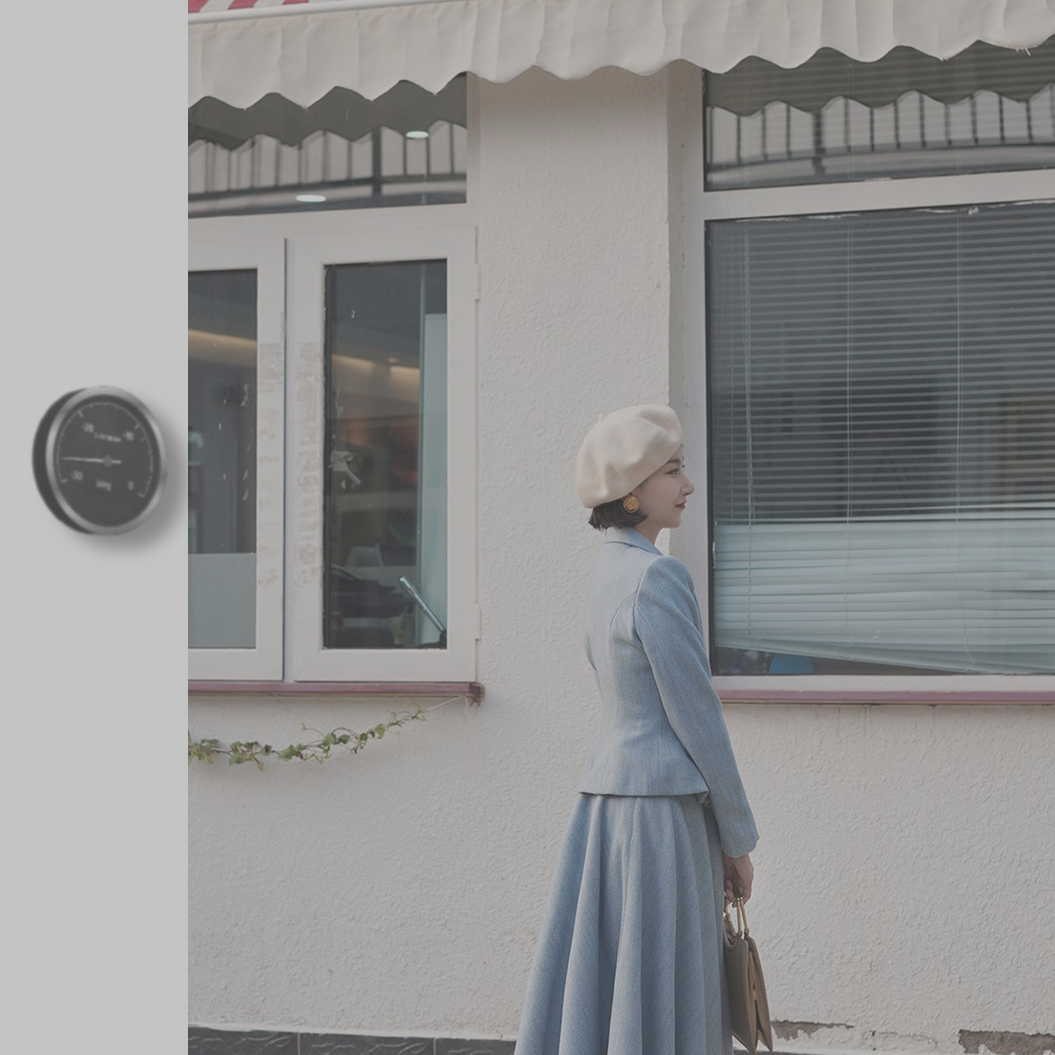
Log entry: **-27** inHg
